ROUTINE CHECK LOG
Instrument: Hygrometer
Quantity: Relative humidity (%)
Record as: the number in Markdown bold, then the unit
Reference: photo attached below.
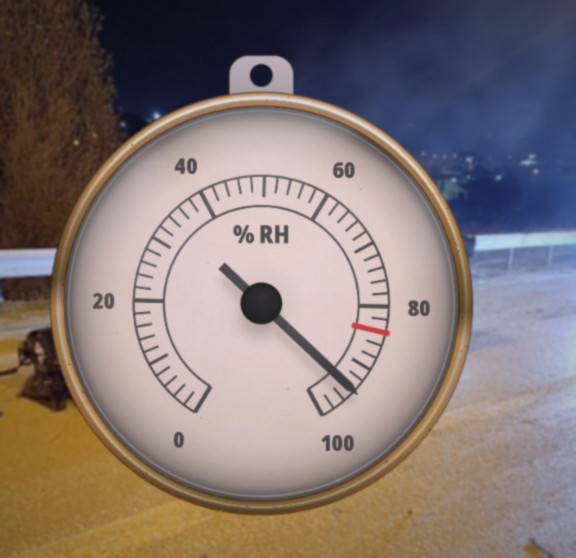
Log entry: **94** %
